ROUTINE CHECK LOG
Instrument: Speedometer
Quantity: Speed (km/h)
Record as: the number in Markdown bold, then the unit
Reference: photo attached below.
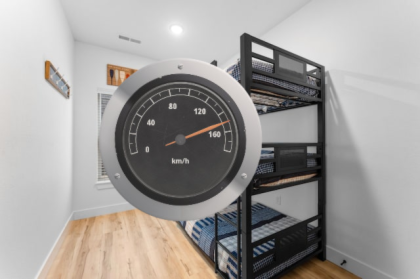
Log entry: **150** km/h
